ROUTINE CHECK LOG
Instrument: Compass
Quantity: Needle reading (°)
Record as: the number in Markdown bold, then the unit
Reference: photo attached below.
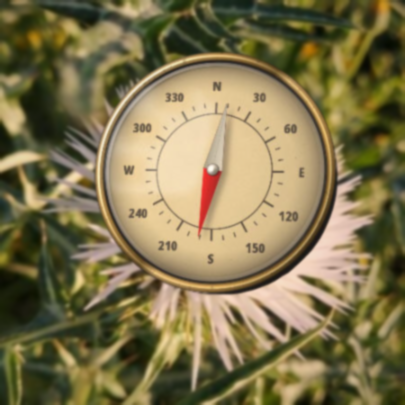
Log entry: **190** °
